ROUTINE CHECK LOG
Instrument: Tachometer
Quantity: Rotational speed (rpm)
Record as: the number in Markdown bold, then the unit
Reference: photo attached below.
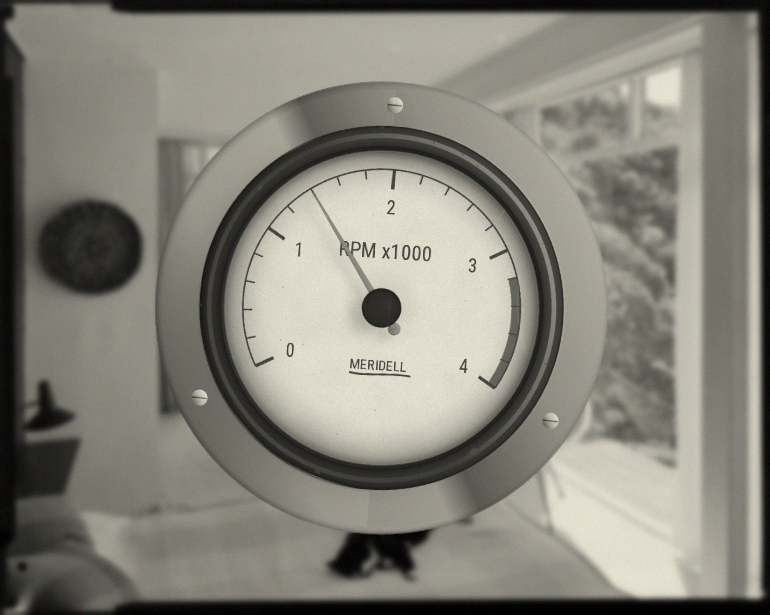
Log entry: **1400** rpm
